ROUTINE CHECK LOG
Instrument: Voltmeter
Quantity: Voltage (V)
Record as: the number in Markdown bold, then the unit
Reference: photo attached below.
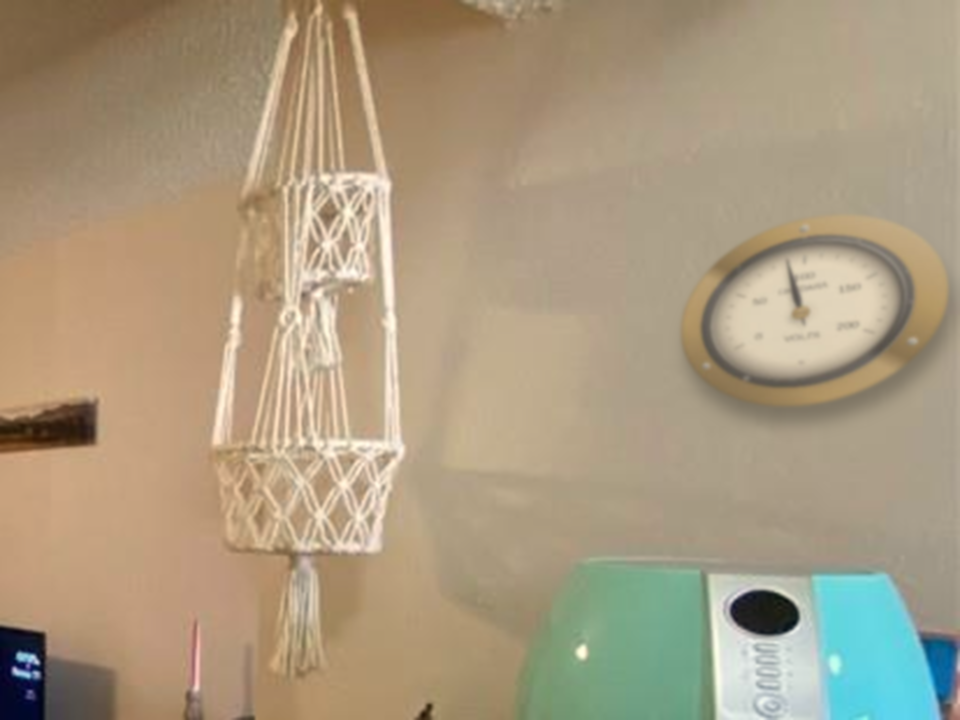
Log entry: **90** V
